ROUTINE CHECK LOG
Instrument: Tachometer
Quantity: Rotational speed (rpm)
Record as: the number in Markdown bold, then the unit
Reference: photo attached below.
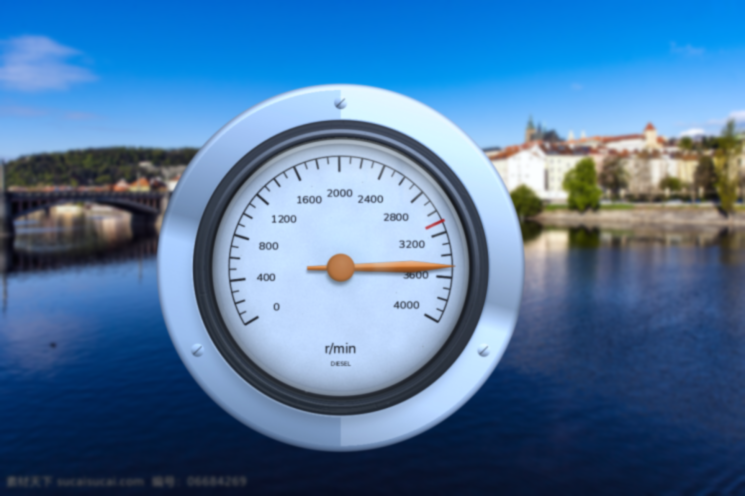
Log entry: **3500** rpm
